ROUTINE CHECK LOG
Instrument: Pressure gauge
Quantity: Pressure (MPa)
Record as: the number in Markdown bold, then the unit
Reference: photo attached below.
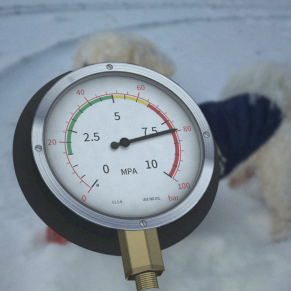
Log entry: **8** MPa
